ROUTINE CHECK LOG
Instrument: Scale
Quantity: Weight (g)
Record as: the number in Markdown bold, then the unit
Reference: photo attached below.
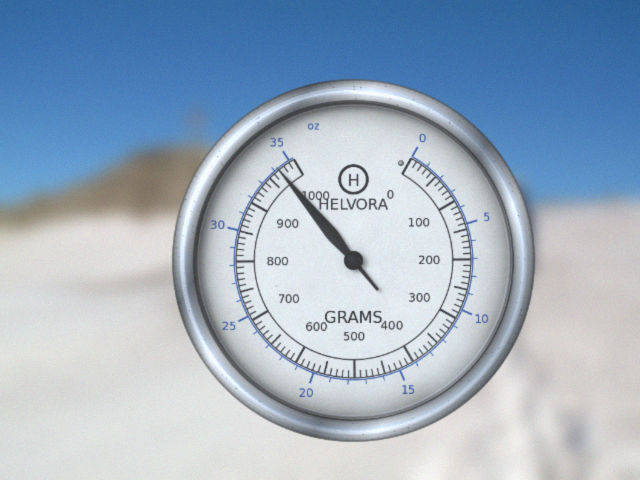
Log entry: **970** g
